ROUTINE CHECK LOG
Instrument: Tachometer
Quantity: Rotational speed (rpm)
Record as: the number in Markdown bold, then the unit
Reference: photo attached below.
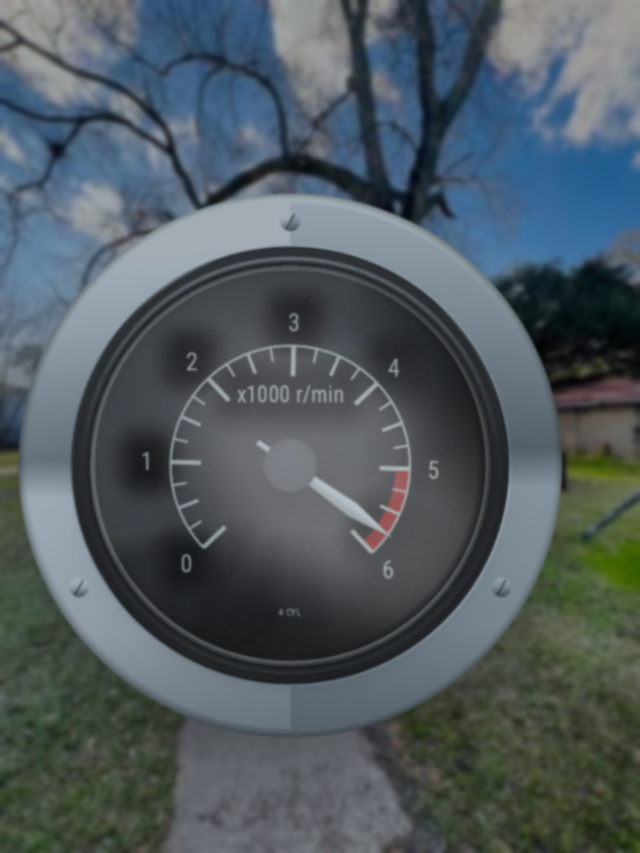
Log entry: **5750** rpm
